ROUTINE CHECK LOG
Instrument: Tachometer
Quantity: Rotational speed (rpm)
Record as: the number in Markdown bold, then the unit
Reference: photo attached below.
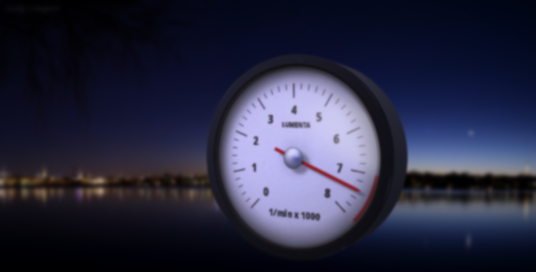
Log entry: **7400** rpm
